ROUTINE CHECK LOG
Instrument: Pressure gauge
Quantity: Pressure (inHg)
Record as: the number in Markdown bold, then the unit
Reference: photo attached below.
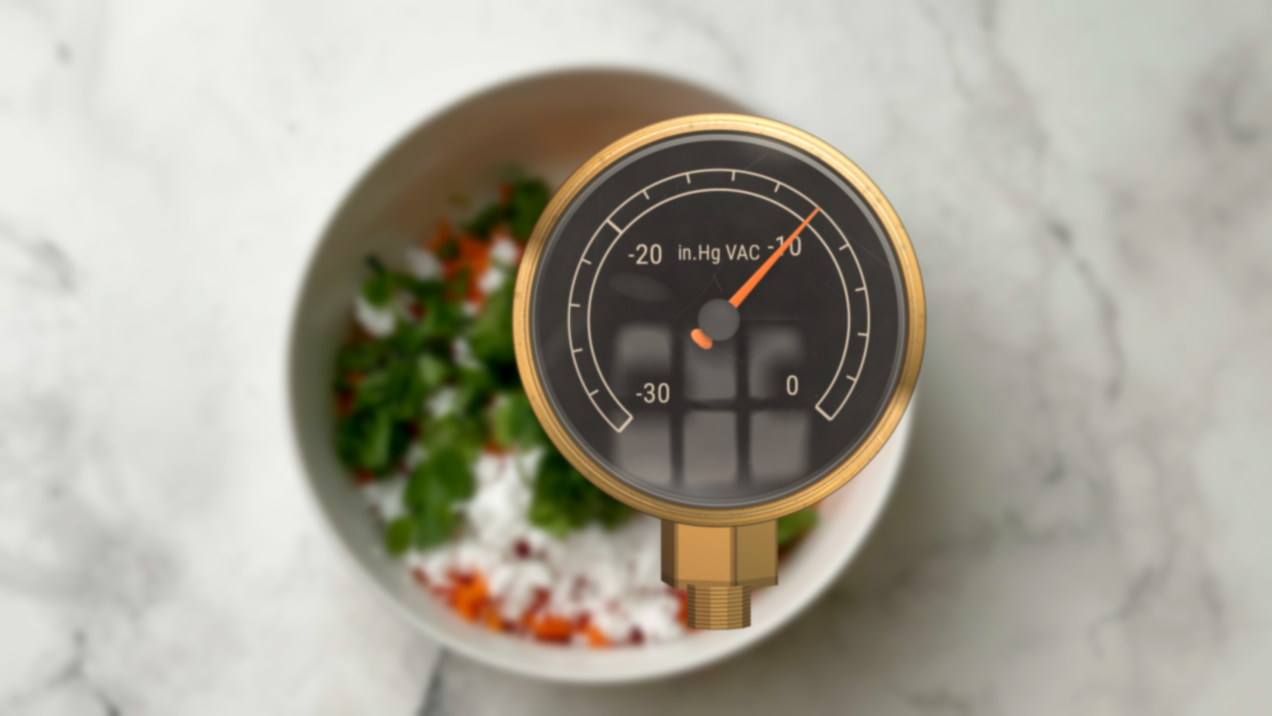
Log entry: **-10** inHg
